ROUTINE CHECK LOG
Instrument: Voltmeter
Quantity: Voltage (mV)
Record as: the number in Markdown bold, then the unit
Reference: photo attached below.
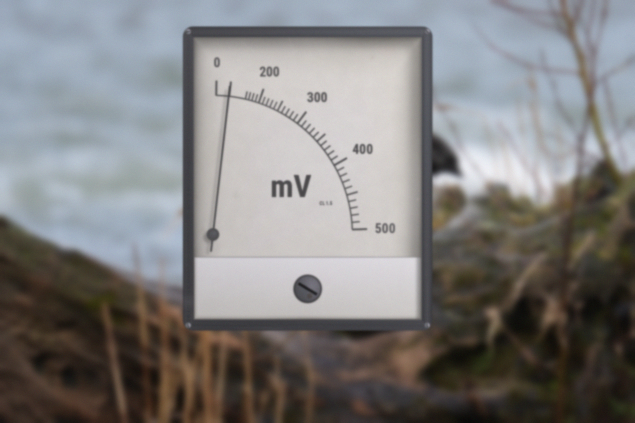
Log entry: **100** mV
